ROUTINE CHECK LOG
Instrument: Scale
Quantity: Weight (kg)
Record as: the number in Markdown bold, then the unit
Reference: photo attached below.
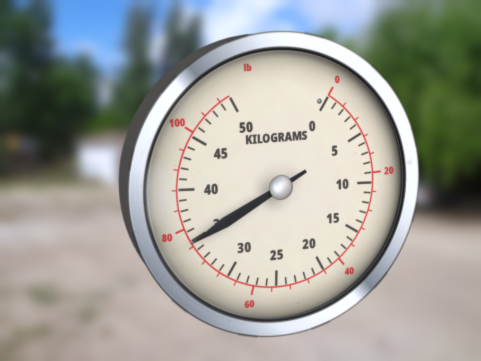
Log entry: **35** kg
